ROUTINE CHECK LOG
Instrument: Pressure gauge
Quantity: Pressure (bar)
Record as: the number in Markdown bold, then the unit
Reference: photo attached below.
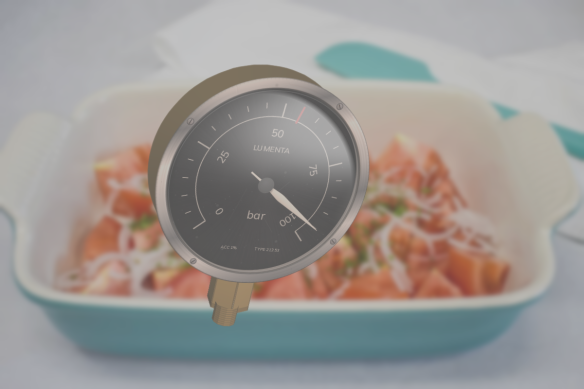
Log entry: **95** bar
